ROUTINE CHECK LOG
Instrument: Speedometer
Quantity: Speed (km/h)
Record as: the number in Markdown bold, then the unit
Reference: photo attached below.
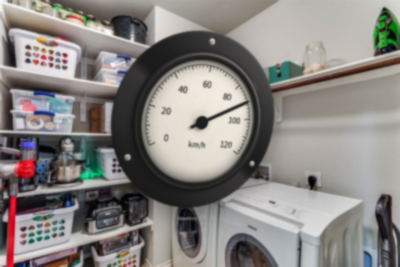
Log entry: **90** km/h
